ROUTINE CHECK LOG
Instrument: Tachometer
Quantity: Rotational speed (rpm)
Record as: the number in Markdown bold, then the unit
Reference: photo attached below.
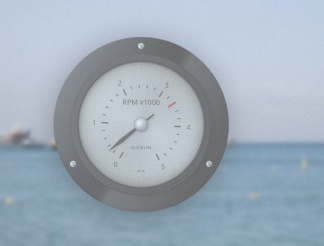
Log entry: **300** rpm
